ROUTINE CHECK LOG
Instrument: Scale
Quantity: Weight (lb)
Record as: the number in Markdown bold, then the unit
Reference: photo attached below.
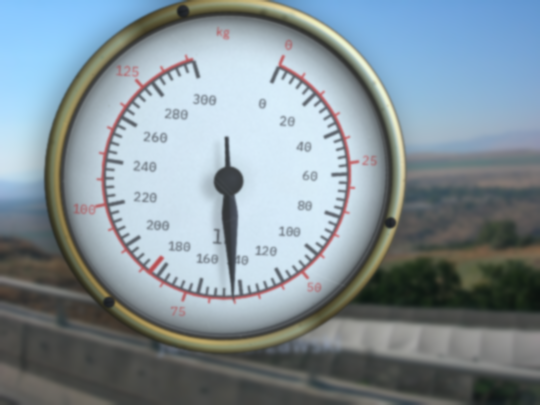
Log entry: **144** lb
